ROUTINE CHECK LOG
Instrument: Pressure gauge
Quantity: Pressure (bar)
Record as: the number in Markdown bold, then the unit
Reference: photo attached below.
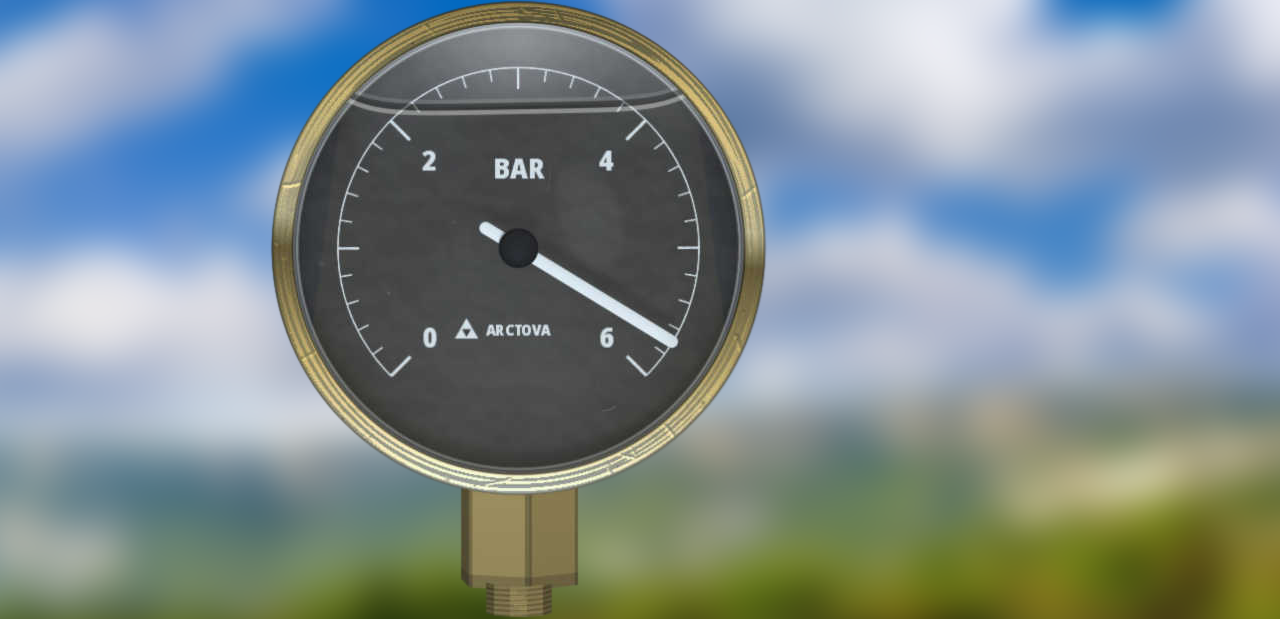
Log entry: **5.7** bar
